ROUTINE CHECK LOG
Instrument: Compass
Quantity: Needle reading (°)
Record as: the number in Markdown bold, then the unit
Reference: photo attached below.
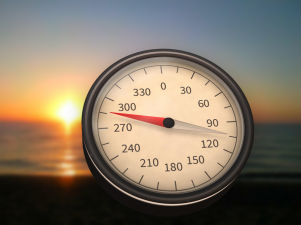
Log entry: **285** °
